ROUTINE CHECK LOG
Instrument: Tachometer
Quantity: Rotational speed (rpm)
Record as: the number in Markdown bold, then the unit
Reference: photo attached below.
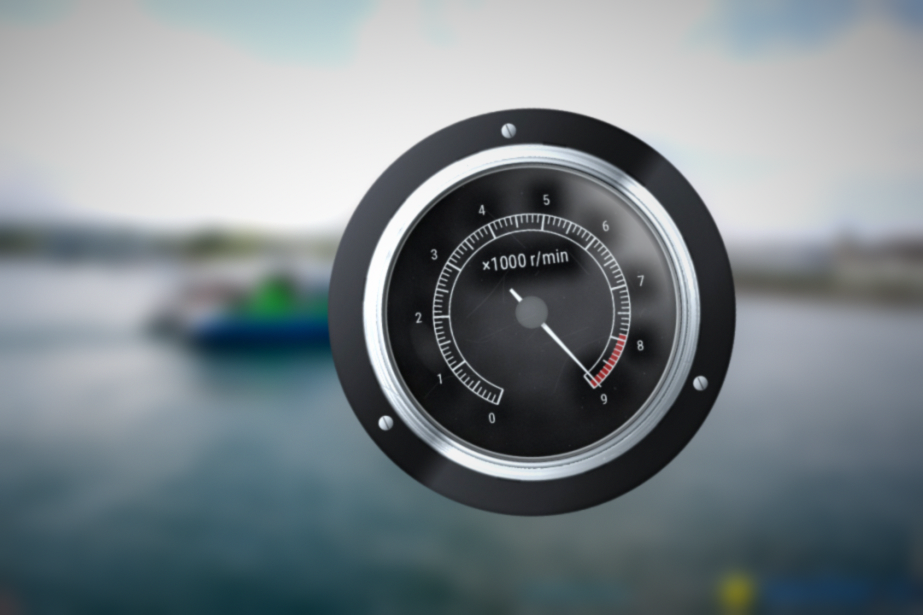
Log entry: **8900** rpm
